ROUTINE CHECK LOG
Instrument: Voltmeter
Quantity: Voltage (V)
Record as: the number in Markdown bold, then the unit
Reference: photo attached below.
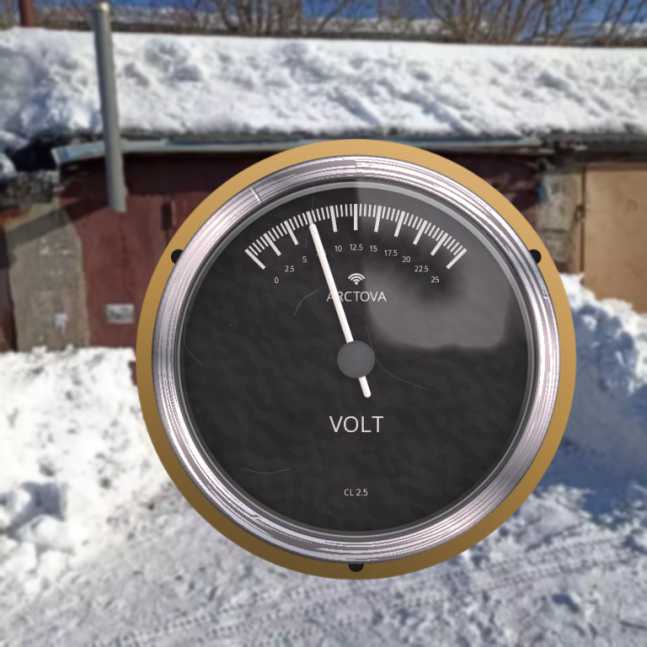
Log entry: **7.5** V
